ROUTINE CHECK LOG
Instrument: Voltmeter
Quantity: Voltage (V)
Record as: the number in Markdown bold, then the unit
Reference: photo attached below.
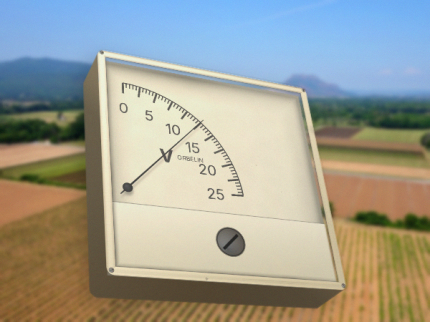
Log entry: **12.5** V
